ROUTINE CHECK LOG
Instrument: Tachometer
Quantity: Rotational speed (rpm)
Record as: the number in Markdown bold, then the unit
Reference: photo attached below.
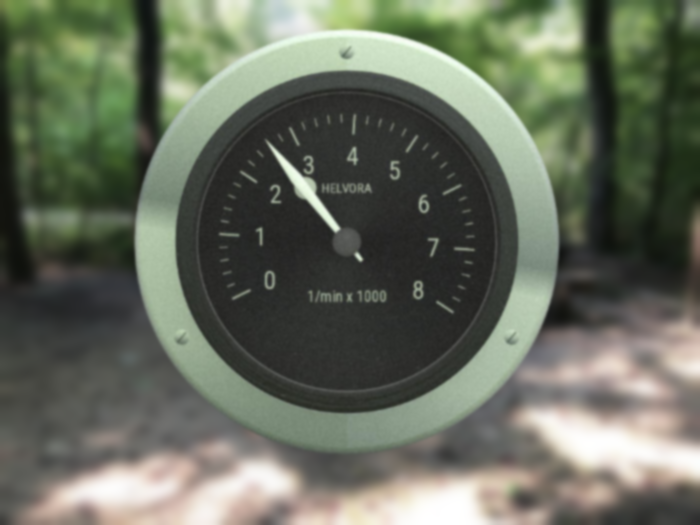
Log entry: **2600** rpm
